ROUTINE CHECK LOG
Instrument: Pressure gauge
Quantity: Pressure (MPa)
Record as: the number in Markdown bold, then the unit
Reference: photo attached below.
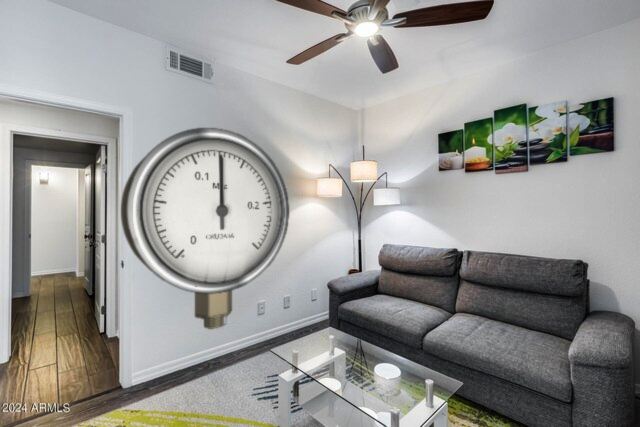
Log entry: **0.125** MPa
